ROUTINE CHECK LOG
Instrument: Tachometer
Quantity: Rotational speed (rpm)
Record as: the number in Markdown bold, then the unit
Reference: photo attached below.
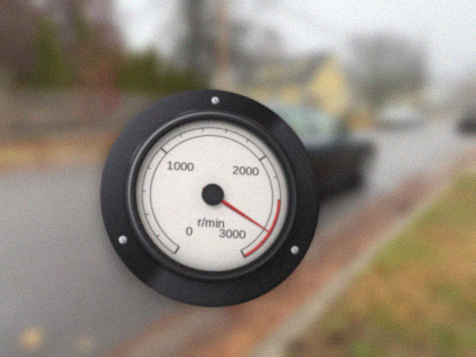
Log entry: **2700** rpm
